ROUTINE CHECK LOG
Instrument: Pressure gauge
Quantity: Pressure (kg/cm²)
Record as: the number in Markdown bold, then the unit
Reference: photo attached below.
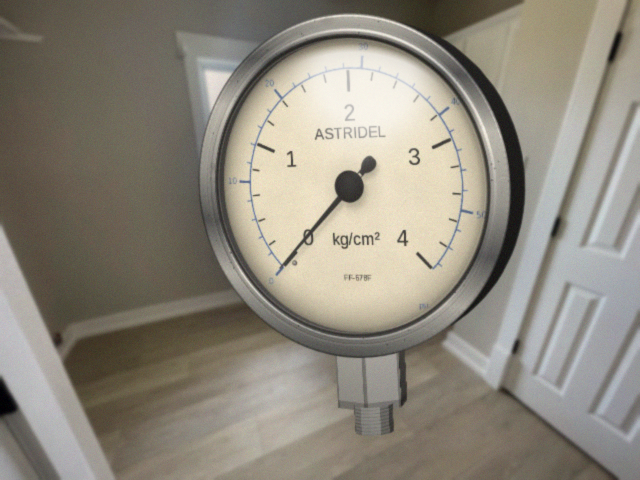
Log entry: **0** kg/cm²
